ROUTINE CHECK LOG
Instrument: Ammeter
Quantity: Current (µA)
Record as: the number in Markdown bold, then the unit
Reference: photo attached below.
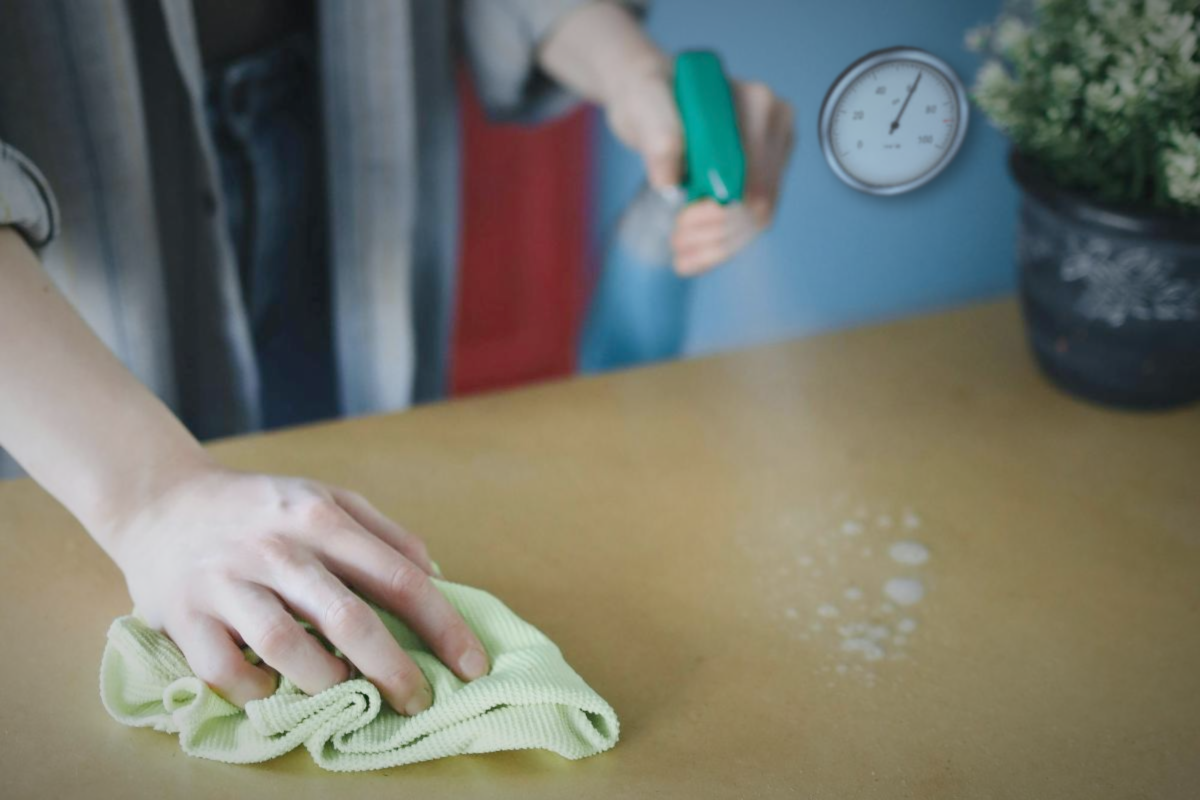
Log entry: **60** µA
